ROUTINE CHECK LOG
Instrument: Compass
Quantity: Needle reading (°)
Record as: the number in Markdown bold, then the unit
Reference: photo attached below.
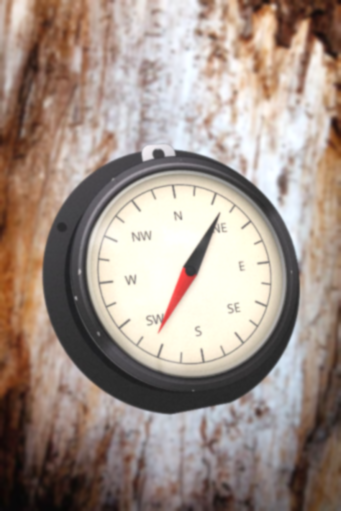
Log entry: **217.5** °
